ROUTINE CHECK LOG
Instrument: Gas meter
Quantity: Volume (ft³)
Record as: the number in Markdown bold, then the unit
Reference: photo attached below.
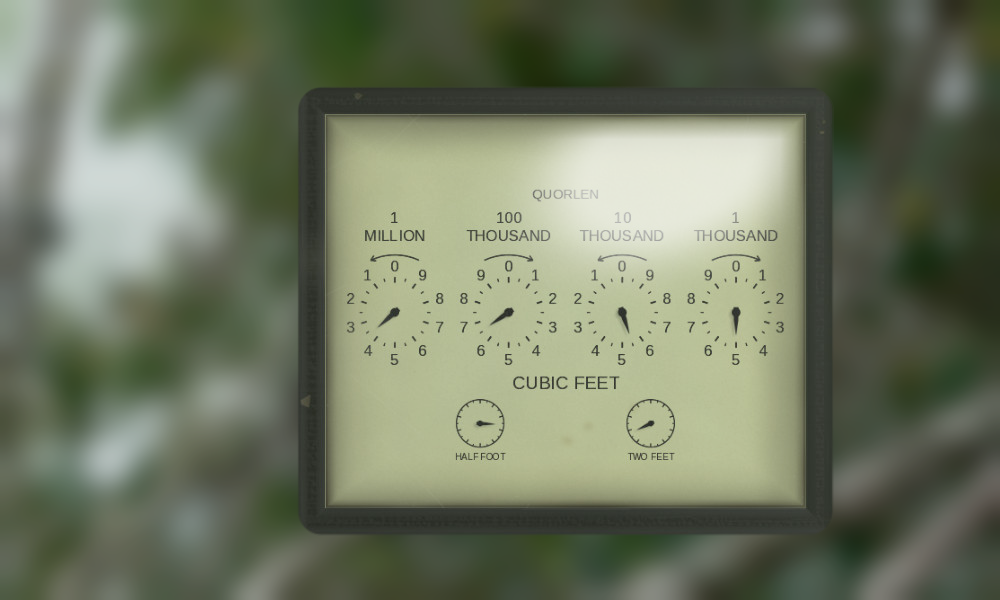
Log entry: **365500** ft³
